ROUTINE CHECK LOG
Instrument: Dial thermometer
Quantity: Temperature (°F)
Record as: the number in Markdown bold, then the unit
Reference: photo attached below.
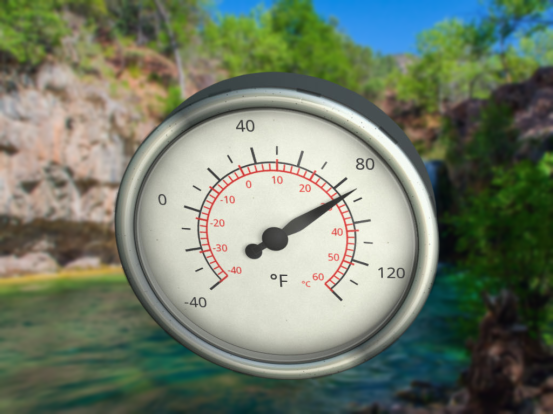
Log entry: **85** °F
